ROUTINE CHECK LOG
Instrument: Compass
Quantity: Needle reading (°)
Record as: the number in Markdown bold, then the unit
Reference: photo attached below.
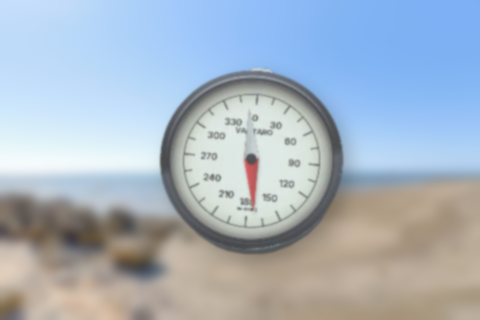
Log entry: **172.5** °
